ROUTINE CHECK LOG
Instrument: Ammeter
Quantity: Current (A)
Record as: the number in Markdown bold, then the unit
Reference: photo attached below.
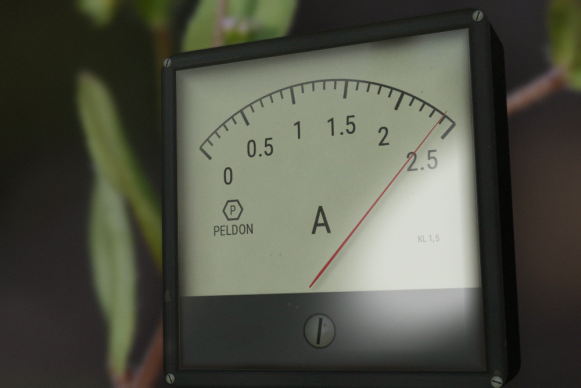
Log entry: **2.4** A
